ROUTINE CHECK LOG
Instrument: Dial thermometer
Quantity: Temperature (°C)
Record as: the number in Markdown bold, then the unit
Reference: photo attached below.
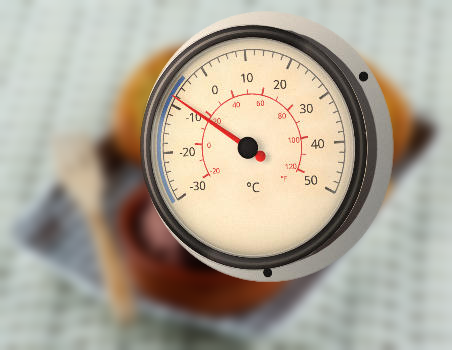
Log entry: **-8** °C
